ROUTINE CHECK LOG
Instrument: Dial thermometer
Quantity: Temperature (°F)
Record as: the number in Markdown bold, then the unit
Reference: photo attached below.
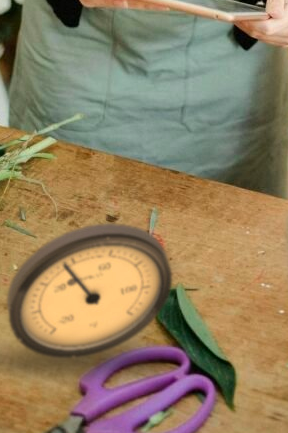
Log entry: **36** °F
